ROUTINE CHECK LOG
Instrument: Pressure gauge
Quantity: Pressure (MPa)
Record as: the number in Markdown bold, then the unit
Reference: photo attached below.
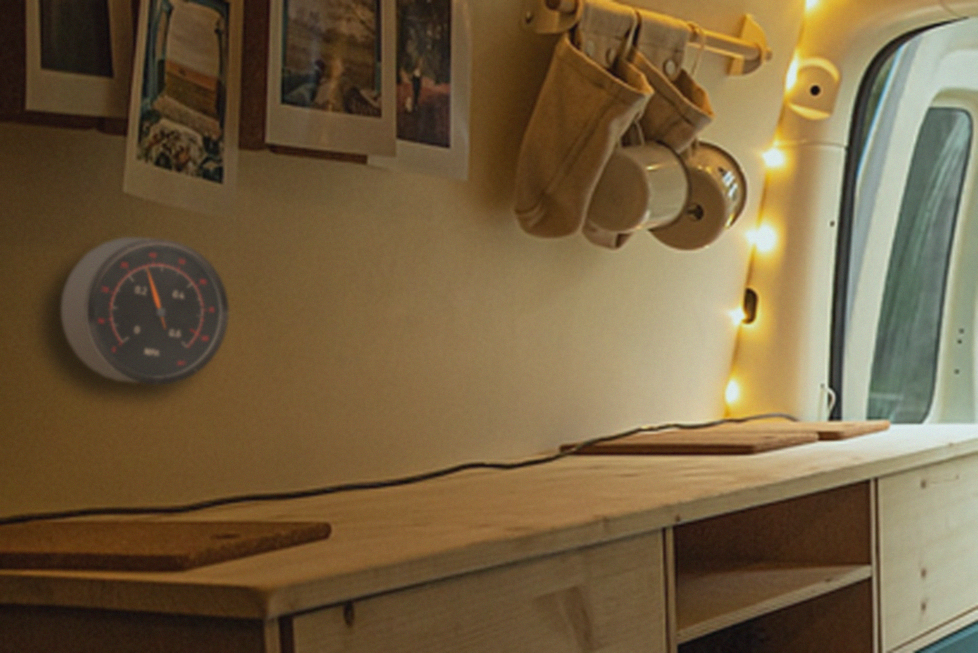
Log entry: **0.25** MPa
